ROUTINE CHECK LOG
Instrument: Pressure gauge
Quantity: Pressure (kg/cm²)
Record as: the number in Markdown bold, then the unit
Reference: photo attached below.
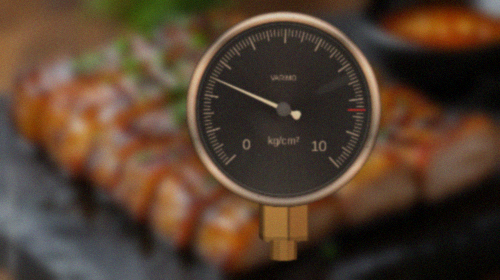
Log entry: **2.5** kg/cm²
